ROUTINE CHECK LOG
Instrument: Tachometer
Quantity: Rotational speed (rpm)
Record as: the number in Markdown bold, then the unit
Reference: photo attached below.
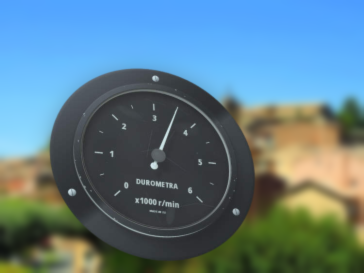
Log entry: **3500** rpm
